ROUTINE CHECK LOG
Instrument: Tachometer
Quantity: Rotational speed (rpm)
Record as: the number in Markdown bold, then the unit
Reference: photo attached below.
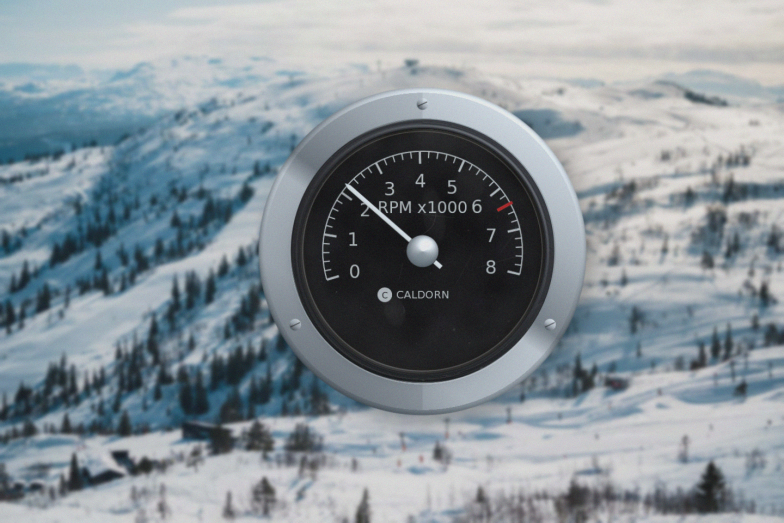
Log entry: **2200** rpm
